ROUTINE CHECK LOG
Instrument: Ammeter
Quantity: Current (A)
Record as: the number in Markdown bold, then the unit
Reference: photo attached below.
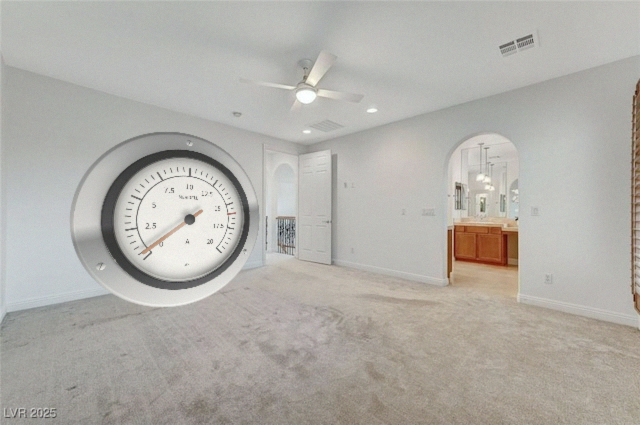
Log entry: **0.5** A
